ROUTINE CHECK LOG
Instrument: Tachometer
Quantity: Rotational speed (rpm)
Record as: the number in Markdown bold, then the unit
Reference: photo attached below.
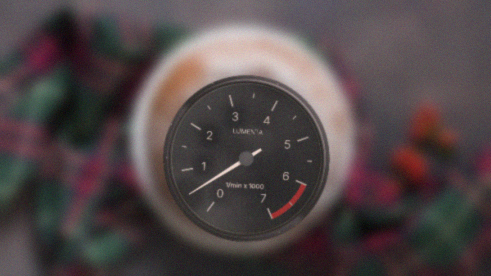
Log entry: **500** rpm
